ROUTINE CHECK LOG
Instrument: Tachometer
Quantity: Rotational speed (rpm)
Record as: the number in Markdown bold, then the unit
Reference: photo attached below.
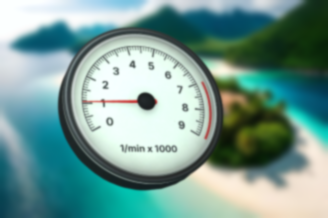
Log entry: **1000** rpm
